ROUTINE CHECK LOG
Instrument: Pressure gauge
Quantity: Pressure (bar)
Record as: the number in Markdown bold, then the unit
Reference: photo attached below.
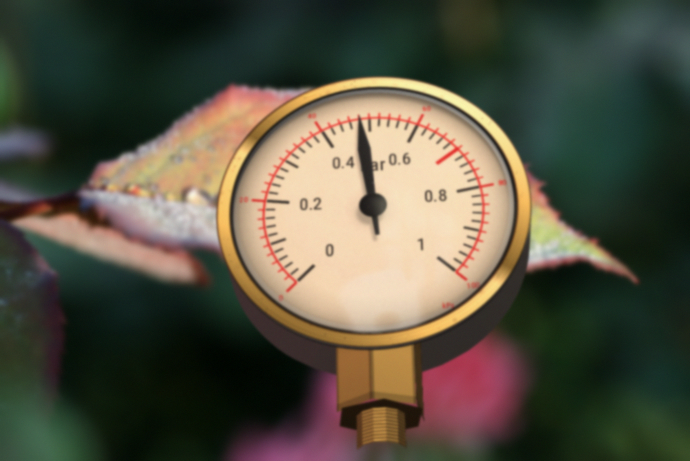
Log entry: **0.48** bar
